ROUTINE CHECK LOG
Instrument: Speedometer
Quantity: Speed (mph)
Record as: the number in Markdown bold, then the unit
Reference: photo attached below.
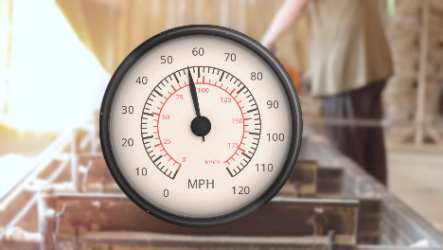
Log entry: **56** mph
